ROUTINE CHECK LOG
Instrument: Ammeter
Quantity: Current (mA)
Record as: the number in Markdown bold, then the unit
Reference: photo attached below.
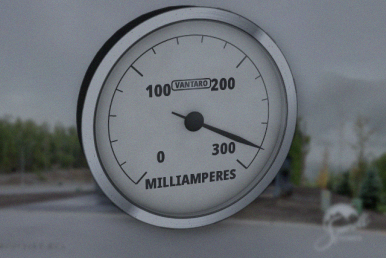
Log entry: **280** mA
